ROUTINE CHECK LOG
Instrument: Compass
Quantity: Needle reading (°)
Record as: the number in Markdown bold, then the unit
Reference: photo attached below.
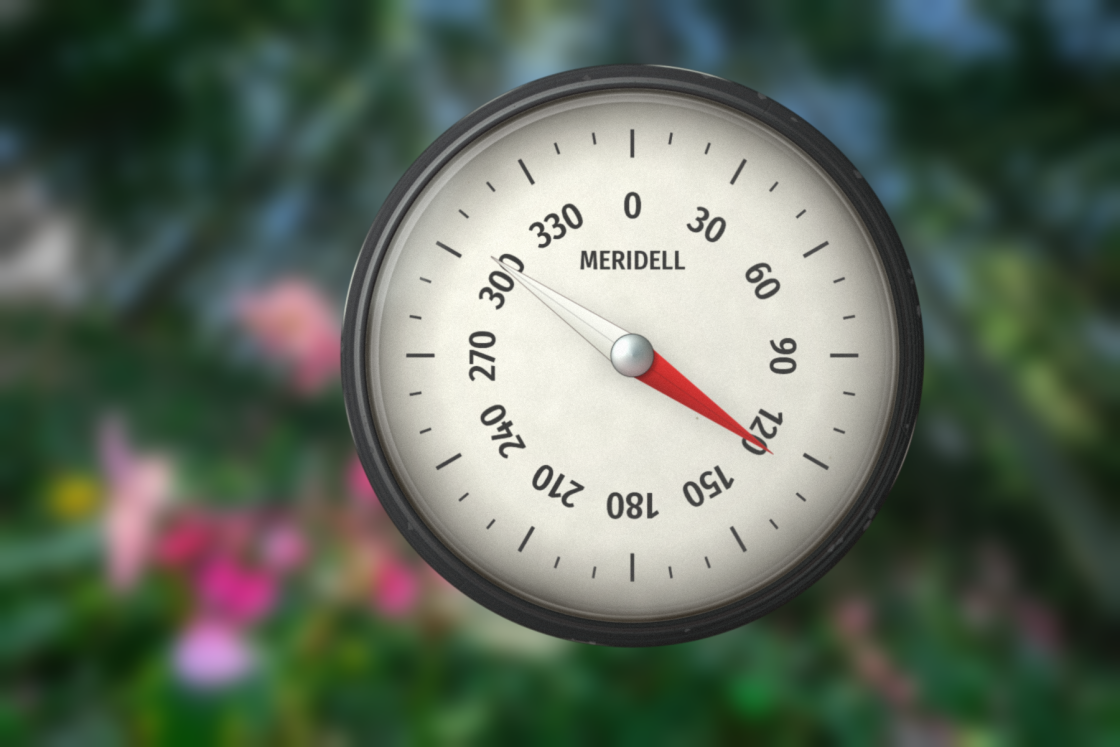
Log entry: **125** °
